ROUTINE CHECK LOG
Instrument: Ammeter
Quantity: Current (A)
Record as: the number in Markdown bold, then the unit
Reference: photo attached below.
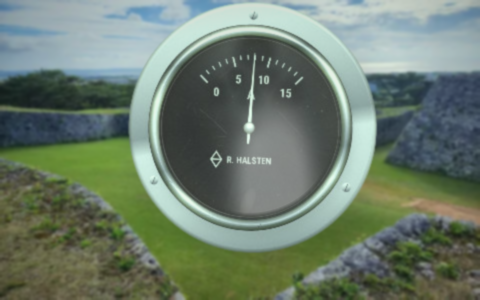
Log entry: **8** A
